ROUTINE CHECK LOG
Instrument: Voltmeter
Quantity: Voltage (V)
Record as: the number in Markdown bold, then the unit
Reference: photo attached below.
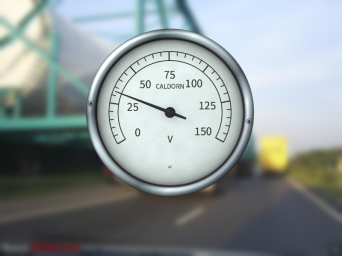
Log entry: **32.5** V
